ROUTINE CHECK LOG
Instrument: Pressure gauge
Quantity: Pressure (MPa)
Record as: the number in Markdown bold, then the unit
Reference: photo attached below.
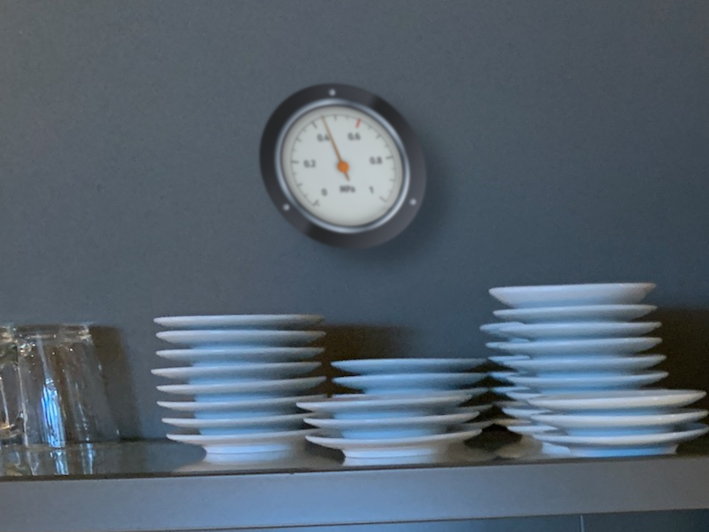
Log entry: **0.45** MPa
